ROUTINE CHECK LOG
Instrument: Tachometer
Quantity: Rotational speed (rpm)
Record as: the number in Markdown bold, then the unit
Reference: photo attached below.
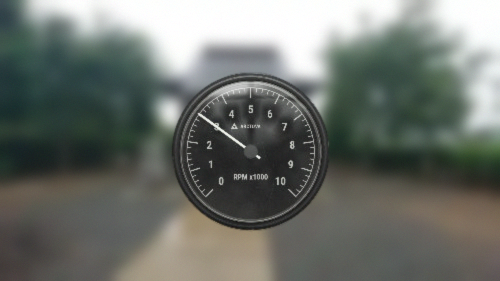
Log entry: **3000** rpm
